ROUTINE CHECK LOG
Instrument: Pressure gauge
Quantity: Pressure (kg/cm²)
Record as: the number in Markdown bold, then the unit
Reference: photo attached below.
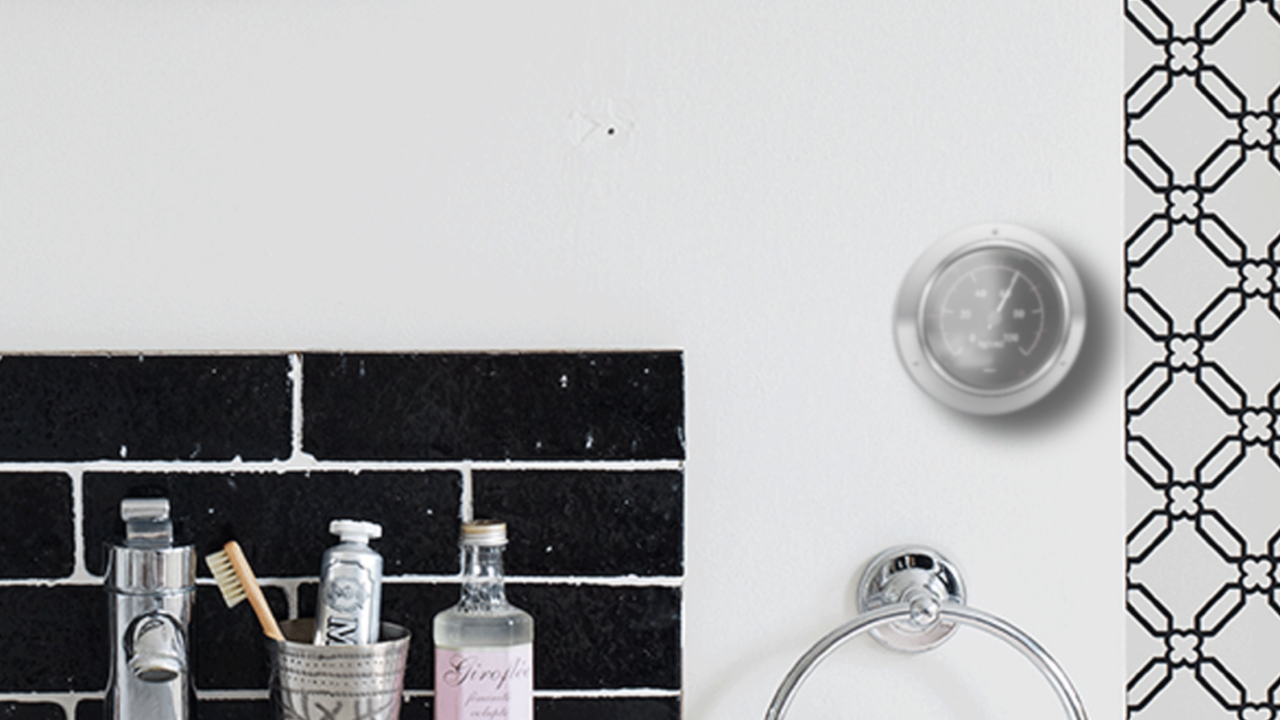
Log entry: **60** kg/cm²
